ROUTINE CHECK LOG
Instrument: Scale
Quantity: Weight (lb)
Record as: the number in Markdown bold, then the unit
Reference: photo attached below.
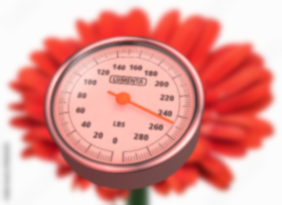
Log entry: **250** lb
